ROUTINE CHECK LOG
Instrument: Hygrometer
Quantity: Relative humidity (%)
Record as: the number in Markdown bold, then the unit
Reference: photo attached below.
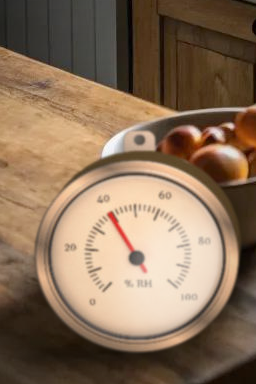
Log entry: **40** %
